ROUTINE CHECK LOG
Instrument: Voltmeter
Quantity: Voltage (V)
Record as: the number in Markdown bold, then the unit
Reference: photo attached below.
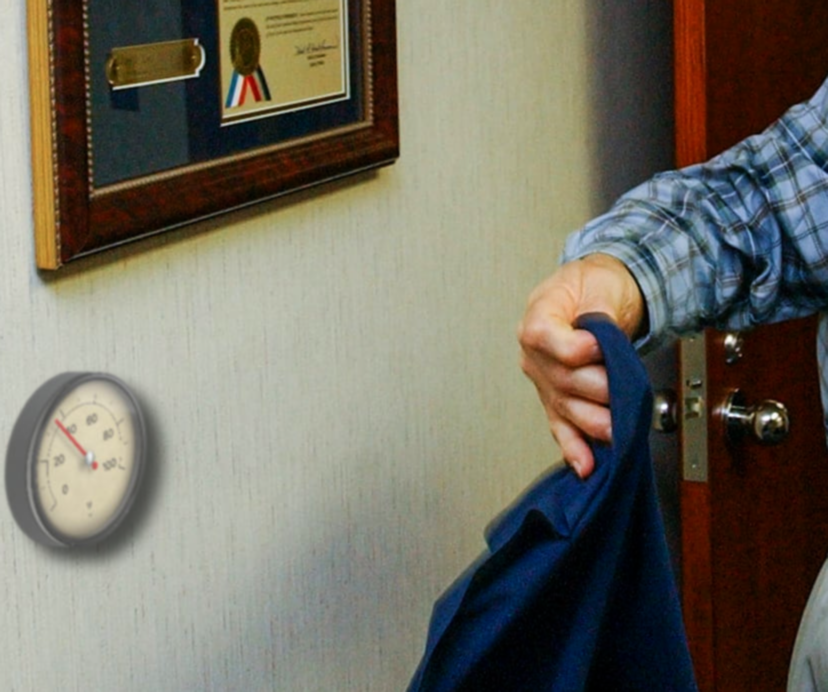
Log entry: **35** V
